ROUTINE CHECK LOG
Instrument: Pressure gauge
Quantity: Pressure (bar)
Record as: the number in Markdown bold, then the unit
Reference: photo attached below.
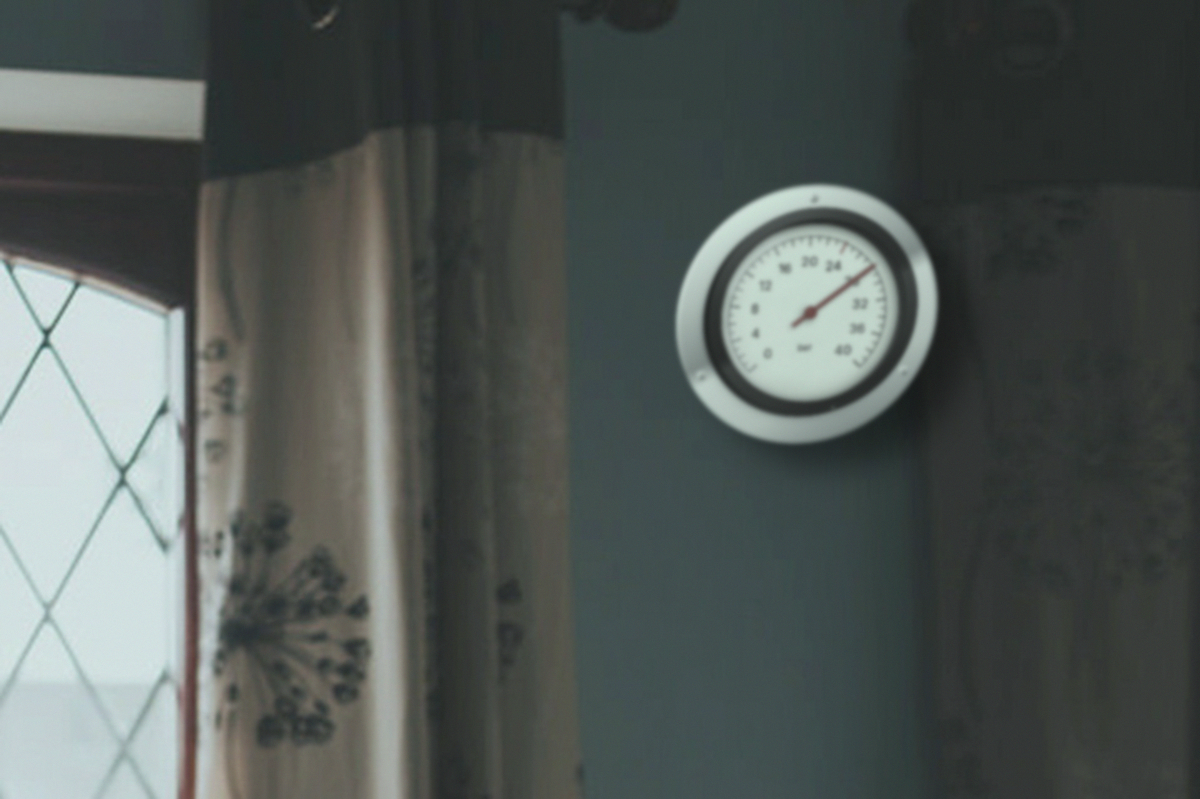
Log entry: **28** bar
